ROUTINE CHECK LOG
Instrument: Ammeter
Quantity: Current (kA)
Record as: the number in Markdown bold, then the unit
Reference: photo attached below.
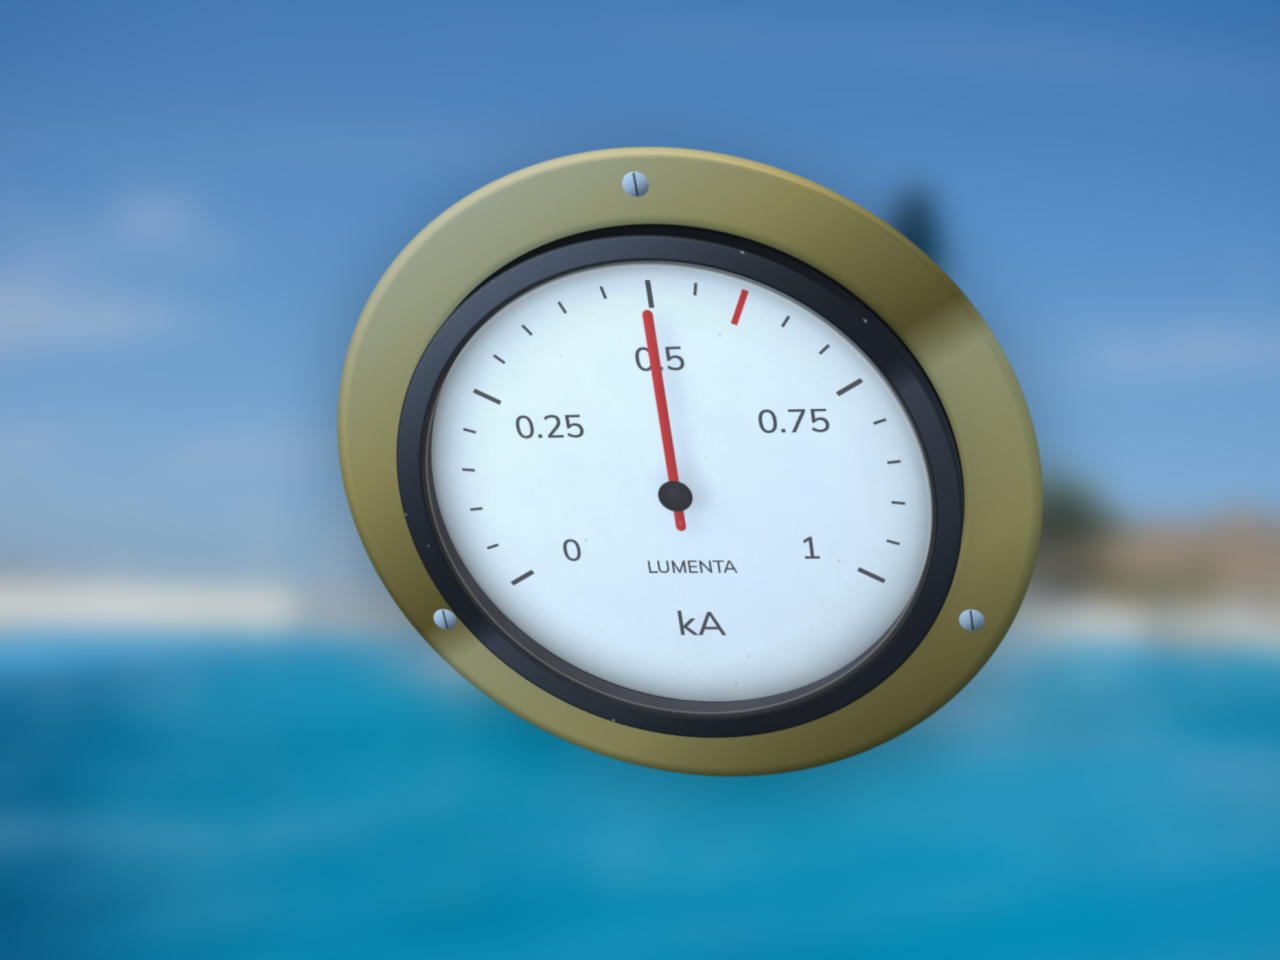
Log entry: **0.5** kA
